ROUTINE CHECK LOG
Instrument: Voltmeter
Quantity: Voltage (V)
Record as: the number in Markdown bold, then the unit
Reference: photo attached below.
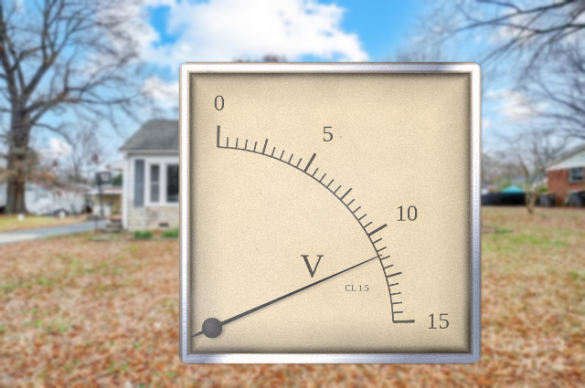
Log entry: **11.25** V
